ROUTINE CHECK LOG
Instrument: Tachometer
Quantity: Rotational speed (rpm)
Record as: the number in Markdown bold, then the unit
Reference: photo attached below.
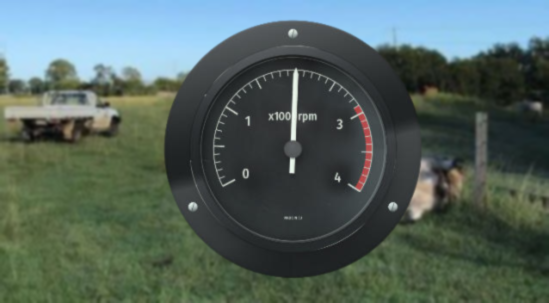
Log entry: **2000** rpm
